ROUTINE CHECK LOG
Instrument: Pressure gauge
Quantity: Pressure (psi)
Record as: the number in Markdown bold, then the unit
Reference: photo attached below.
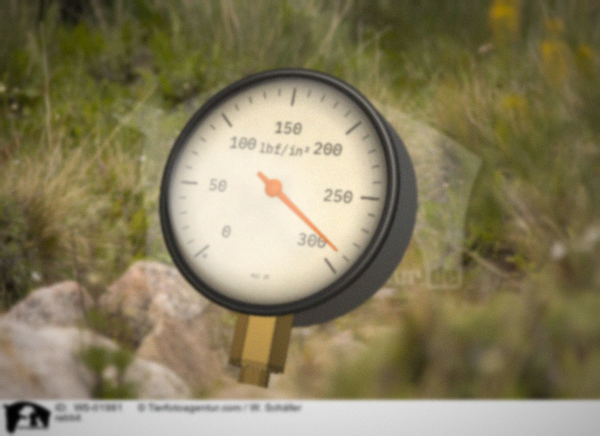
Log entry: **290** psi
